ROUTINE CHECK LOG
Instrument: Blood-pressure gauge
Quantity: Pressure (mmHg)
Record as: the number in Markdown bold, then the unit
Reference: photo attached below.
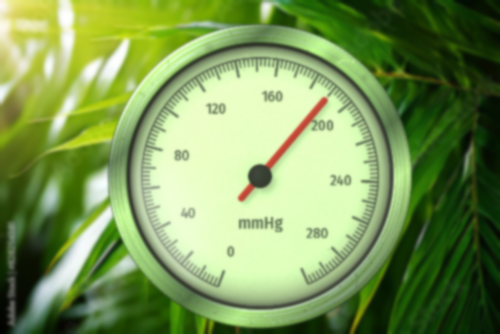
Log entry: **190** mmHg
